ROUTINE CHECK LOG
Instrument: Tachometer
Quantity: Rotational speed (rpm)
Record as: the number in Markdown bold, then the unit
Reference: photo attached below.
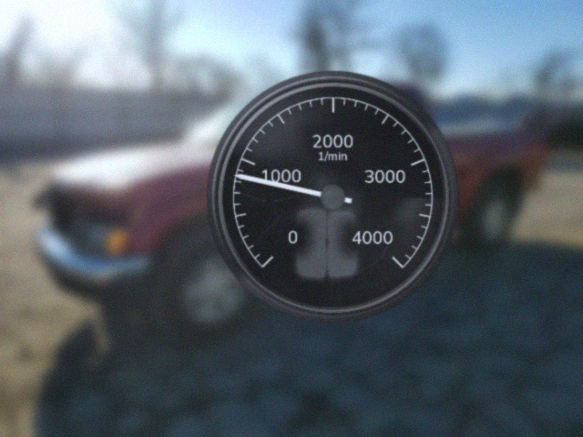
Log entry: **850** rpm
